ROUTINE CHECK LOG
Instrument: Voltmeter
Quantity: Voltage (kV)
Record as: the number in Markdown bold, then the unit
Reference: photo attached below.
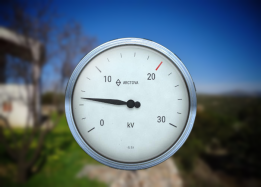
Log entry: **5** kV
